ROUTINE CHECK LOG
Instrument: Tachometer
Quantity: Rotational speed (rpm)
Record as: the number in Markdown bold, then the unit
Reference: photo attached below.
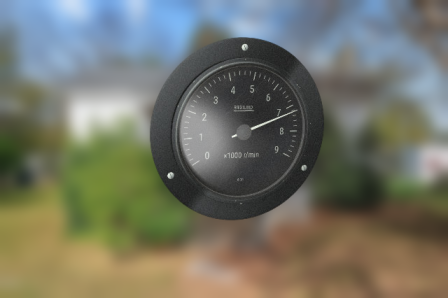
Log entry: **7200** rpm
